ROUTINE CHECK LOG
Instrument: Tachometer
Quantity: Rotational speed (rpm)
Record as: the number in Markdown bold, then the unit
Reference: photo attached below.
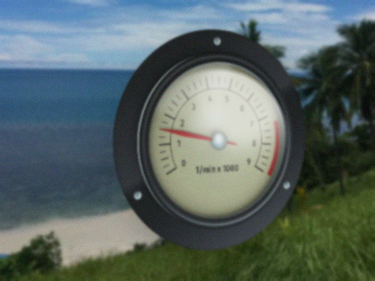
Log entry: **1500** rpm
